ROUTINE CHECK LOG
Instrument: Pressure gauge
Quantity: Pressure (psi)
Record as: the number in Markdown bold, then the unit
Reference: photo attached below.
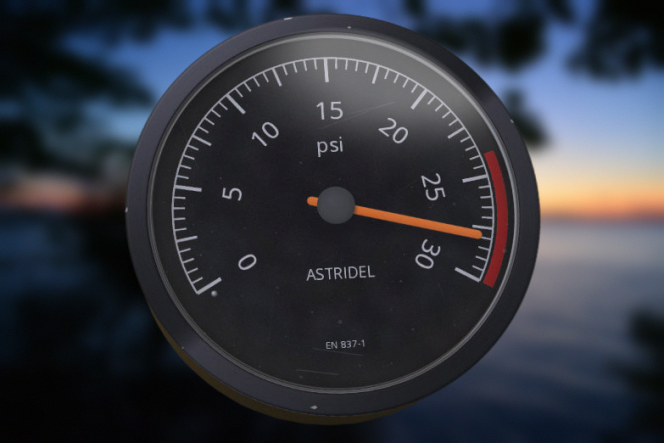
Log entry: **28** psi
